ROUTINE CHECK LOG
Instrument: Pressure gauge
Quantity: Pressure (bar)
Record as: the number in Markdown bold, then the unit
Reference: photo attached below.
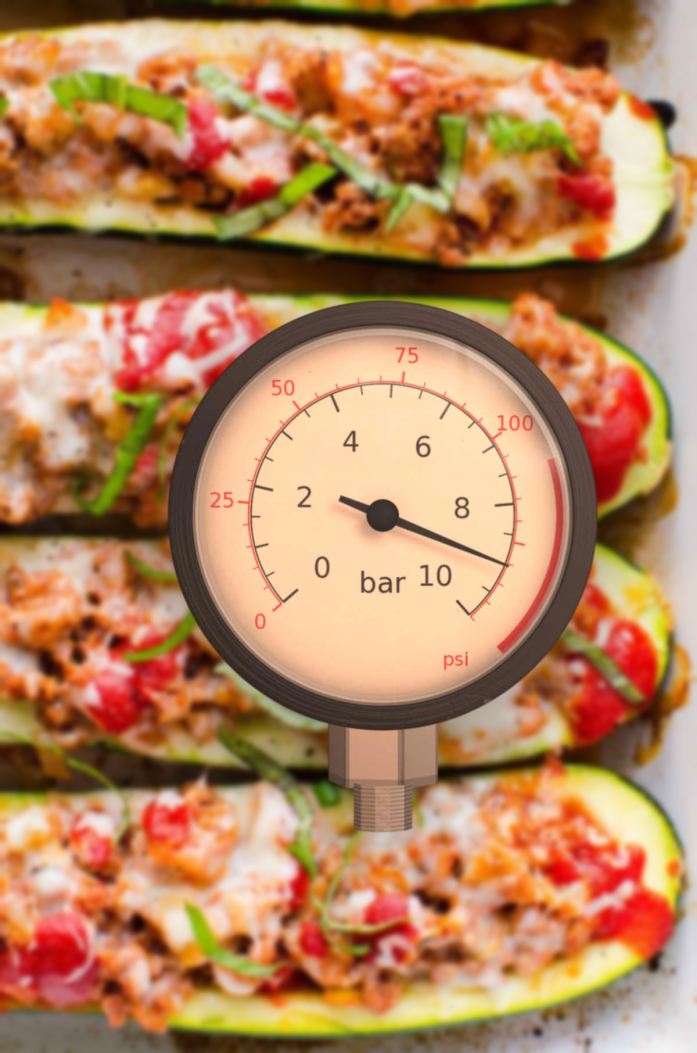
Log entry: **9** bar
